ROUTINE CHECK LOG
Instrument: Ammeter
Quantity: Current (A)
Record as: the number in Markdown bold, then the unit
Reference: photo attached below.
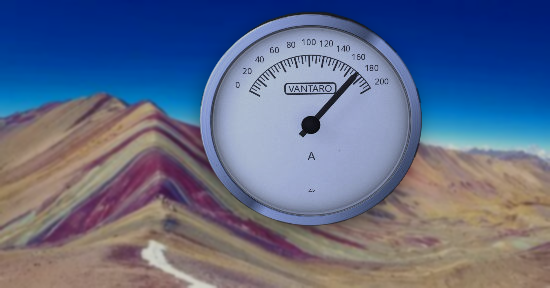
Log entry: **170** A
